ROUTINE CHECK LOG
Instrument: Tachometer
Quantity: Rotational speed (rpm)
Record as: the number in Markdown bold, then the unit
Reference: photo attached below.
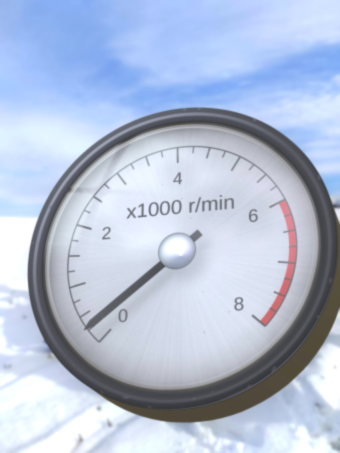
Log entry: **250** rpm
